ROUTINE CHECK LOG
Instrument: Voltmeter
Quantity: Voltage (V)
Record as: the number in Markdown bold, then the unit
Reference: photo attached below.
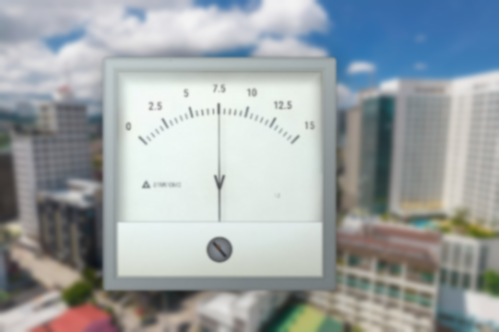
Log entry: **7.5** V
